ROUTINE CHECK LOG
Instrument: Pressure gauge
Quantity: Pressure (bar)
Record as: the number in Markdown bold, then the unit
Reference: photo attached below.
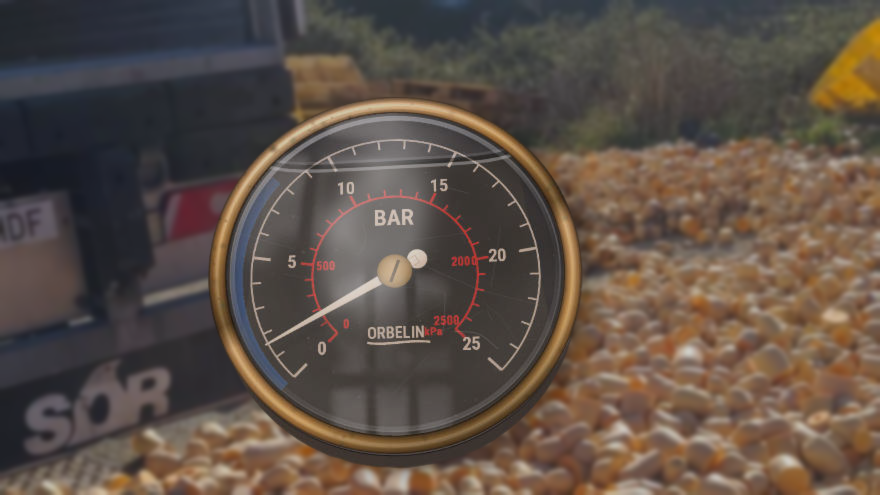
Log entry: **1.5** bar
